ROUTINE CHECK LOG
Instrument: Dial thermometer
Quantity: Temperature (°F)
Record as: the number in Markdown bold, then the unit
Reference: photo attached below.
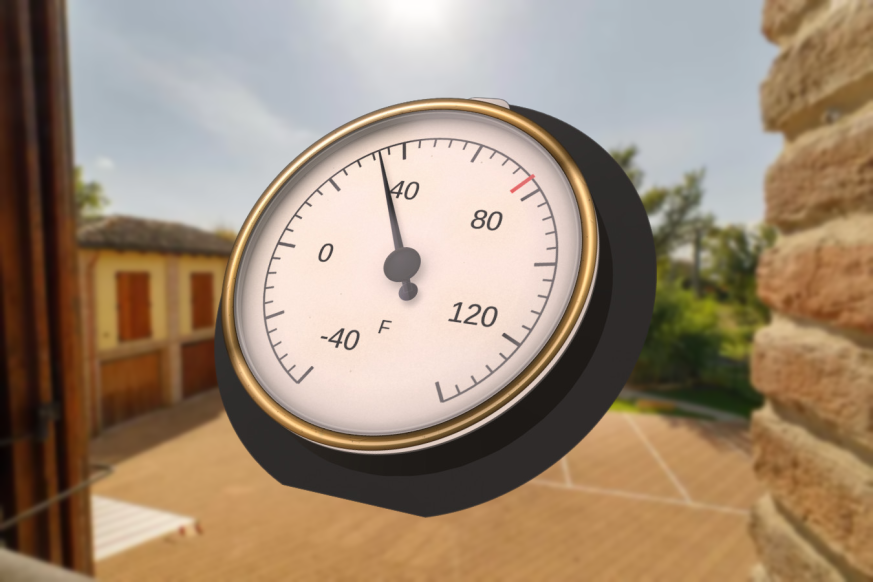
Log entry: **34** °F
